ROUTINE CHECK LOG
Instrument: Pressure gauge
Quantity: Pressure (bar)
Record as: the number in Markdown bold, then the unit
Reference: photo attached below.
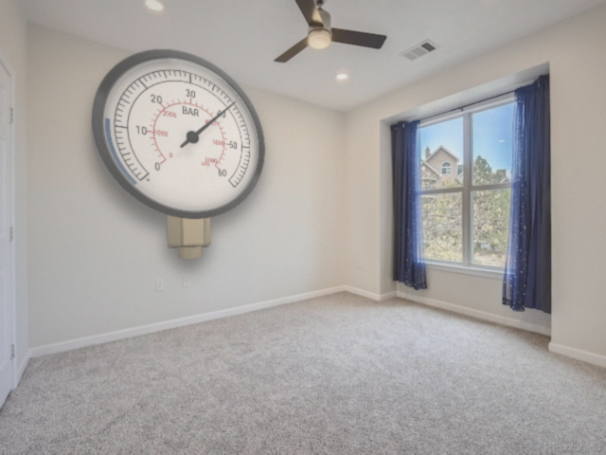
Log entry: **40** bar
